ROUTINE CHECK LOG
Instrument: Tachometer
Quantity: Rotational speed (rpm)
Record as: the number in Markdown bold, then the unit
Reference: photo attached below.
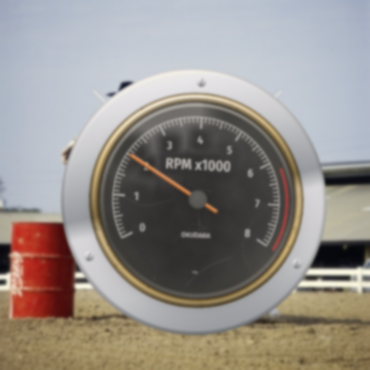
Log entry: **2000** rpm
